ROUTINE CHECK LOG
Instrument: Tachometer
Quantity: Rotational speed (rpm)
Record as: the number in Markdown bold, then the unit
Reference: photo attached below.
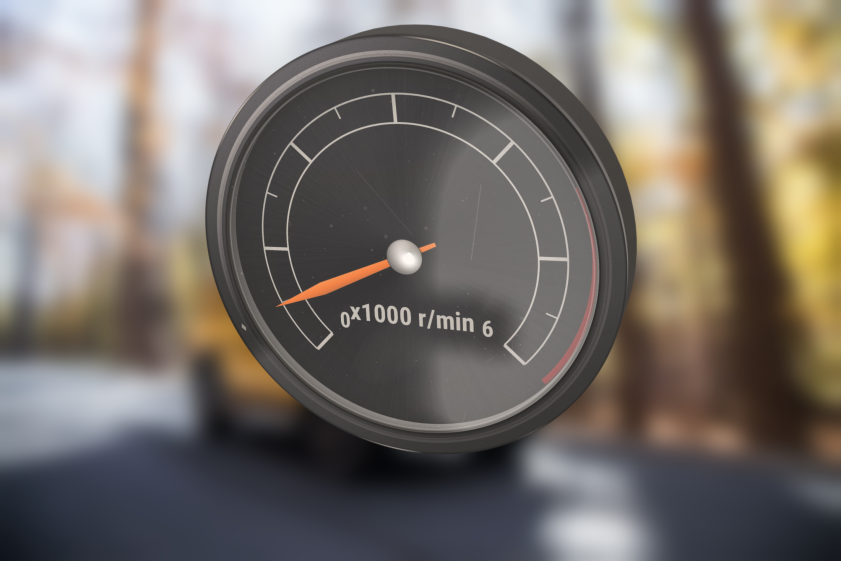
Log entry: **500** rpm
